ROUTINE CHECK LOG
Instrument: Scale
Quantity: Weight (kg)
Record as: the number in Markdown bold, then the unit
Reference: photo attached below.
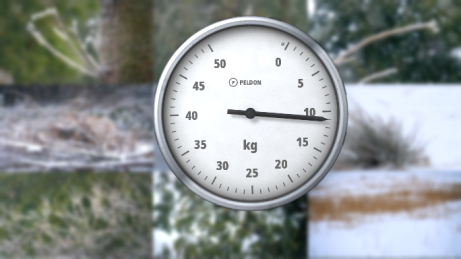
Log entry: **11** kg
